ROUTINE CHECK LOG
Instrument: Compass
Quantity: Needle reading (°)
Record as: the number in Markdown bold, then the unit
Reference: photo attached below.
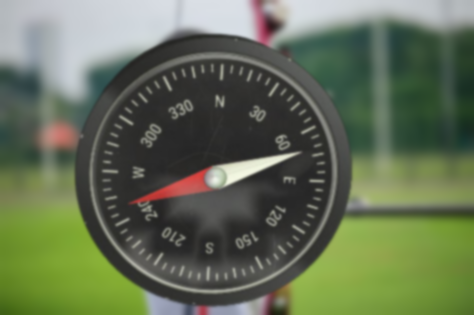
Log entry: **250** °
